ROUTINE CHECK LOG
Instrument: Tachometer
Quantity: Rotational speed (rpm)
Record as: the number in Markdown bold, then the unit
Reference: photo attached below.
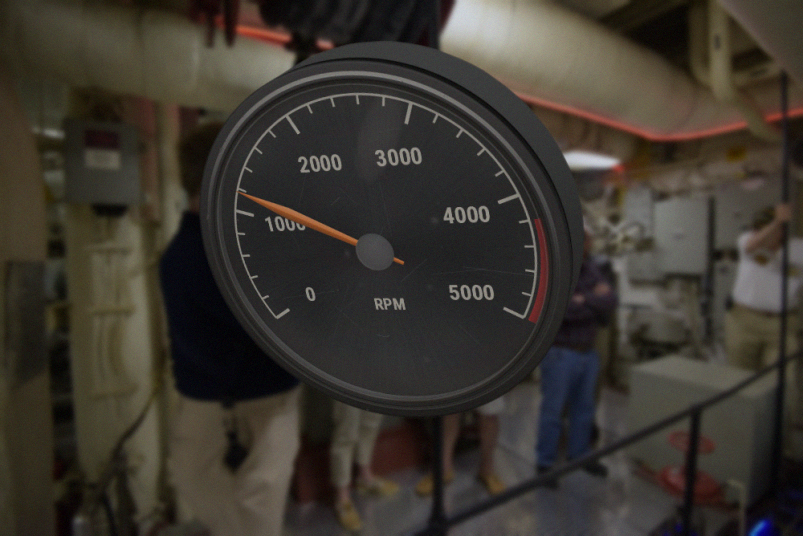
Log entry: **1200** rpm
